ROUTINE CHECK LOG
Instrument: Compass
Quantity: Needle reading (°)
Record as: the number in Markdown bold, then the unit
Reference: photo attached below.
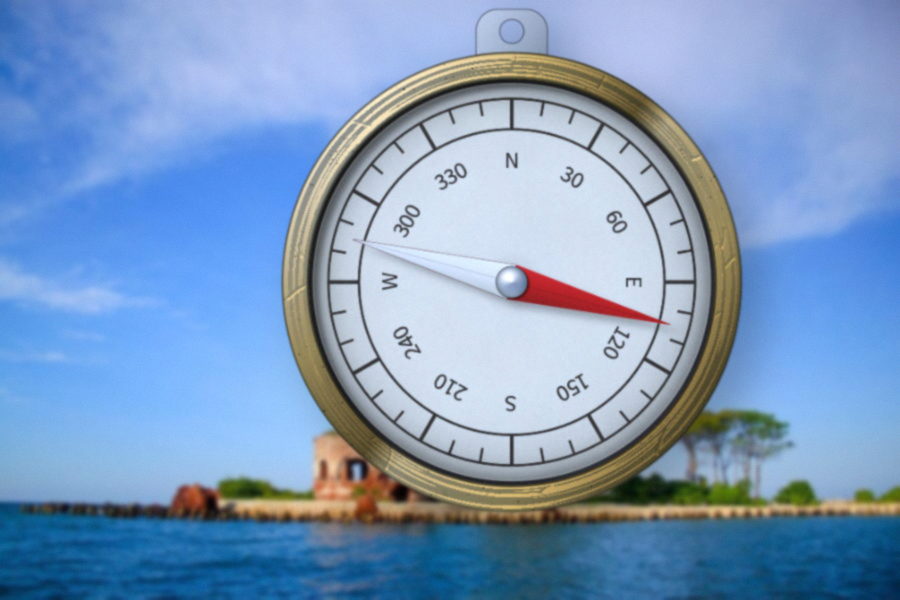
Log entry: **105** °
